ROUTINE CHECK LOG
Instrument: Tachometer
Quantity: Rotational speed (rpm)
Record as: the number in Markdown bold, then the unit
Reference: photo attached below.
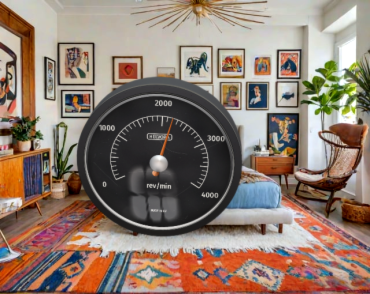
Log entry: **2200** rpm
